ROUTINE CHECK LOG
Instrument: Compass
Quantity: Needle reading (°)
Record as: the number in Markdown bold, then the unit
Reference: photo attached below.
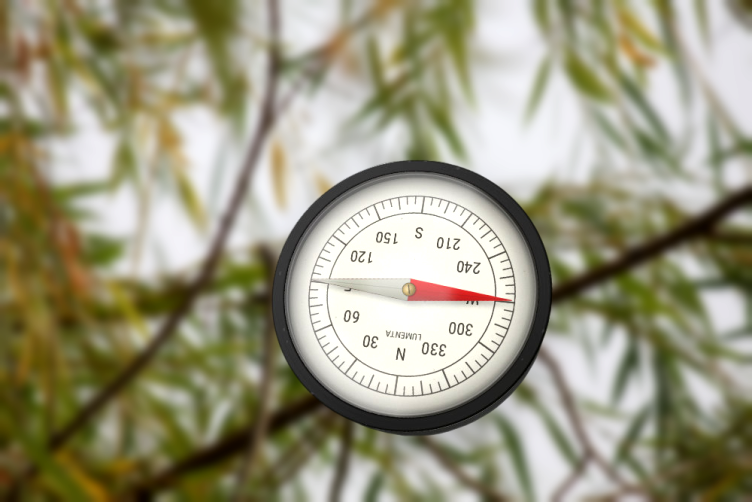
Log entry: **270** °
